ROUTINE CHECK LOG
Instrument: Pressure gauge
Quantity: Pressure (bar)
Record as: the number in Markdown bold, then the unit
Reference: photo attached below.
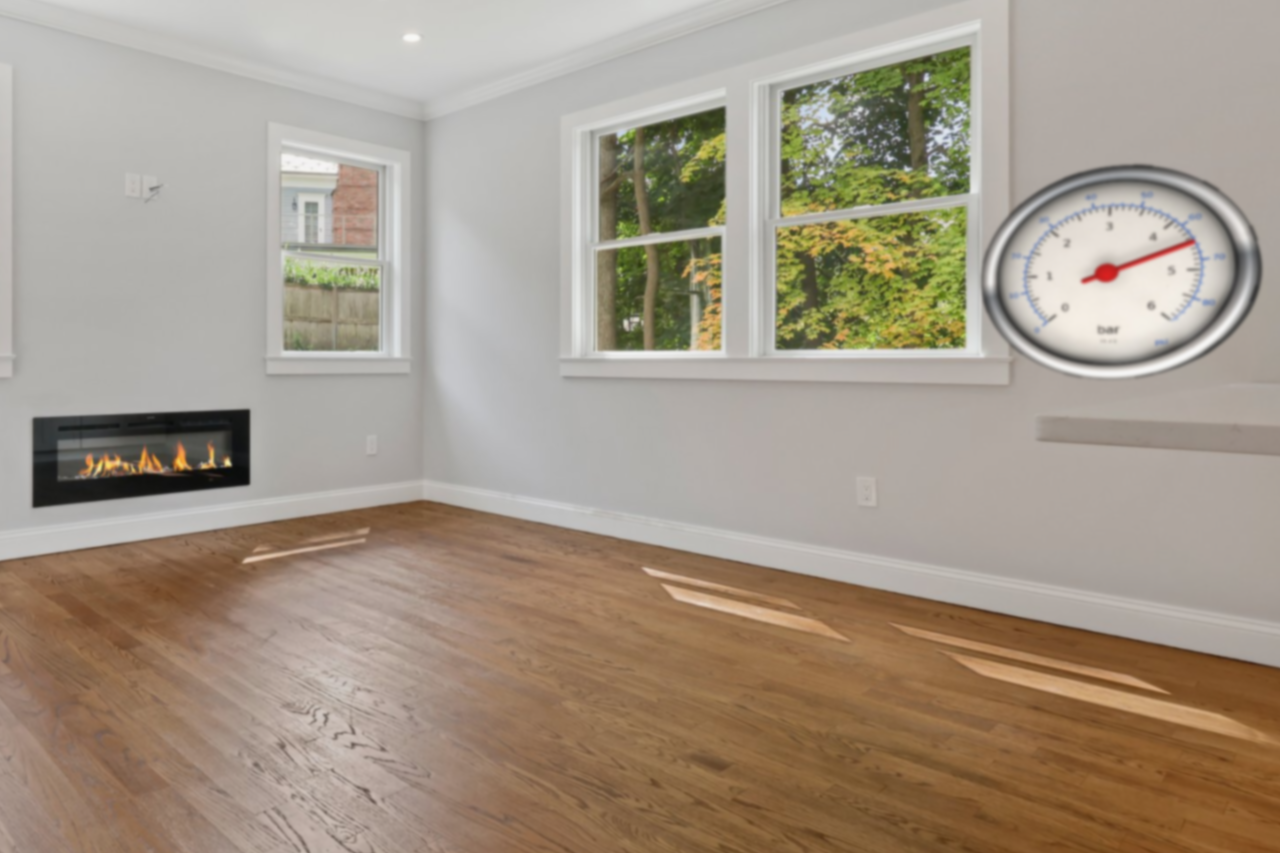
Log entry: **4.5** bar
